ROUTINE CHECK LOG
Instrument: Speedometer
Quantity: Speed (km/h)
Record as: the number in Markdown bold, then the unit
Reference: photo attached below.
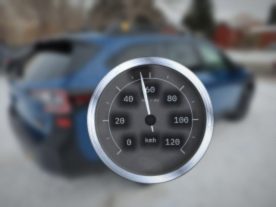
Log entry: **55** km/h
